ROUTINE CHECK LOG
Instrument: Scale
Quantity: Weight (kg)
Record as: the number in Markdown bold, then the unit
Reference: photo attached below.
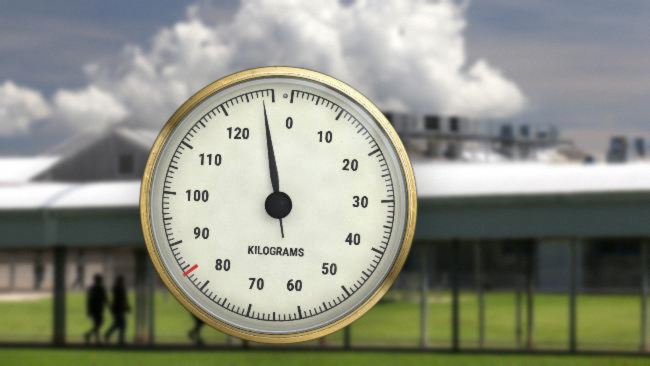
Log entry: **128** kg
